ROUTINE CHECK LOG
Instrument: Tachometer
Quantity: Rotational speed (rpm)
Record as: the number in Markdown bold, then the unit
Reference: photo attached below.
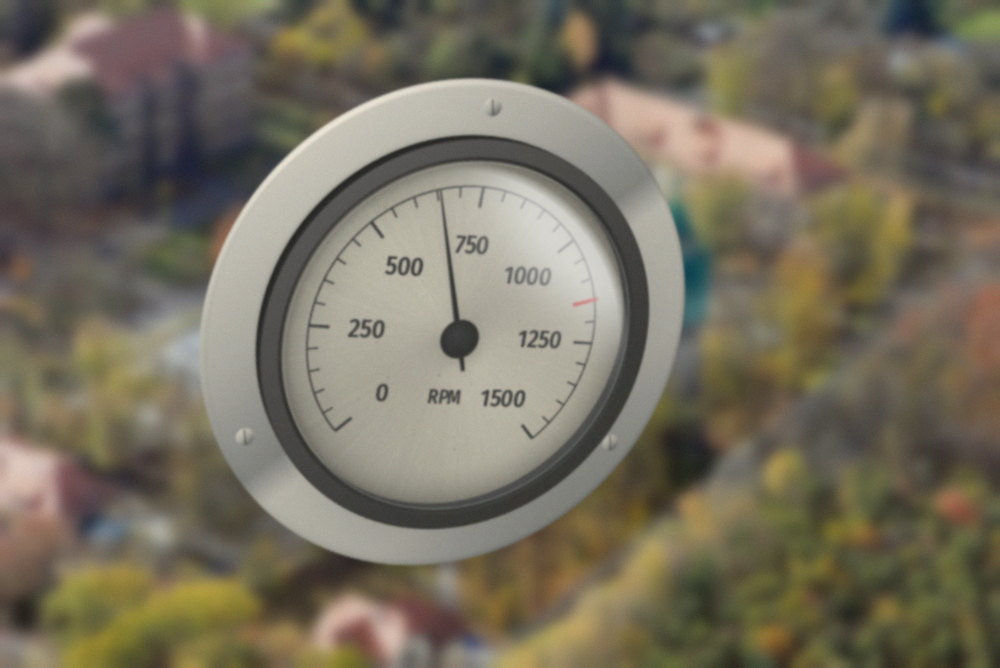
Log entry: **650** rpm
